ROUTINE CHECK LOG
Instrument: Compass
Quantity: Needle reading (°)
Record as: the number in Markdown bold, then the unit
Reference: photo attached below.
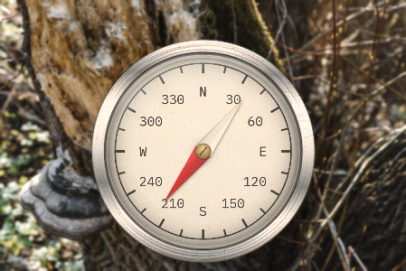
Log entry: **217.5** °
